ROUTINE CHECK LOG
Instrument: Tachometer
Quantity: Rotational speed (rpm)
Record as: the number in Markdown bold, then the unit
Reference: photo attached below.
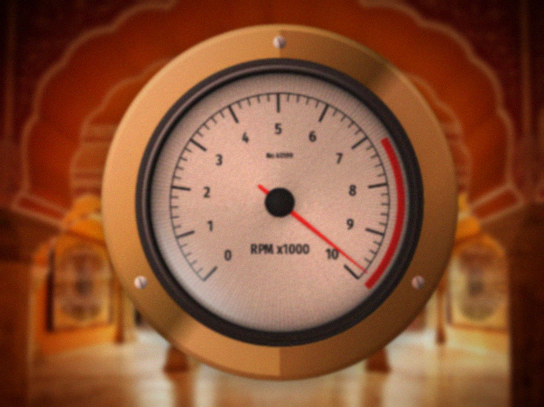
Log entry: **9800** rpm
